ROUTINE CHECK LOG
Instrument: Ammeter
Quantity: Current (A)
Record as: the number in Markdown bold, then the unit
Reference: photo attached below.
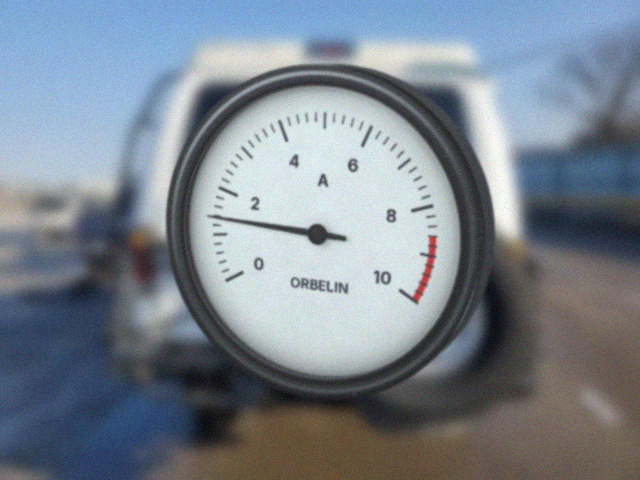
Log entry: **1.4** A
